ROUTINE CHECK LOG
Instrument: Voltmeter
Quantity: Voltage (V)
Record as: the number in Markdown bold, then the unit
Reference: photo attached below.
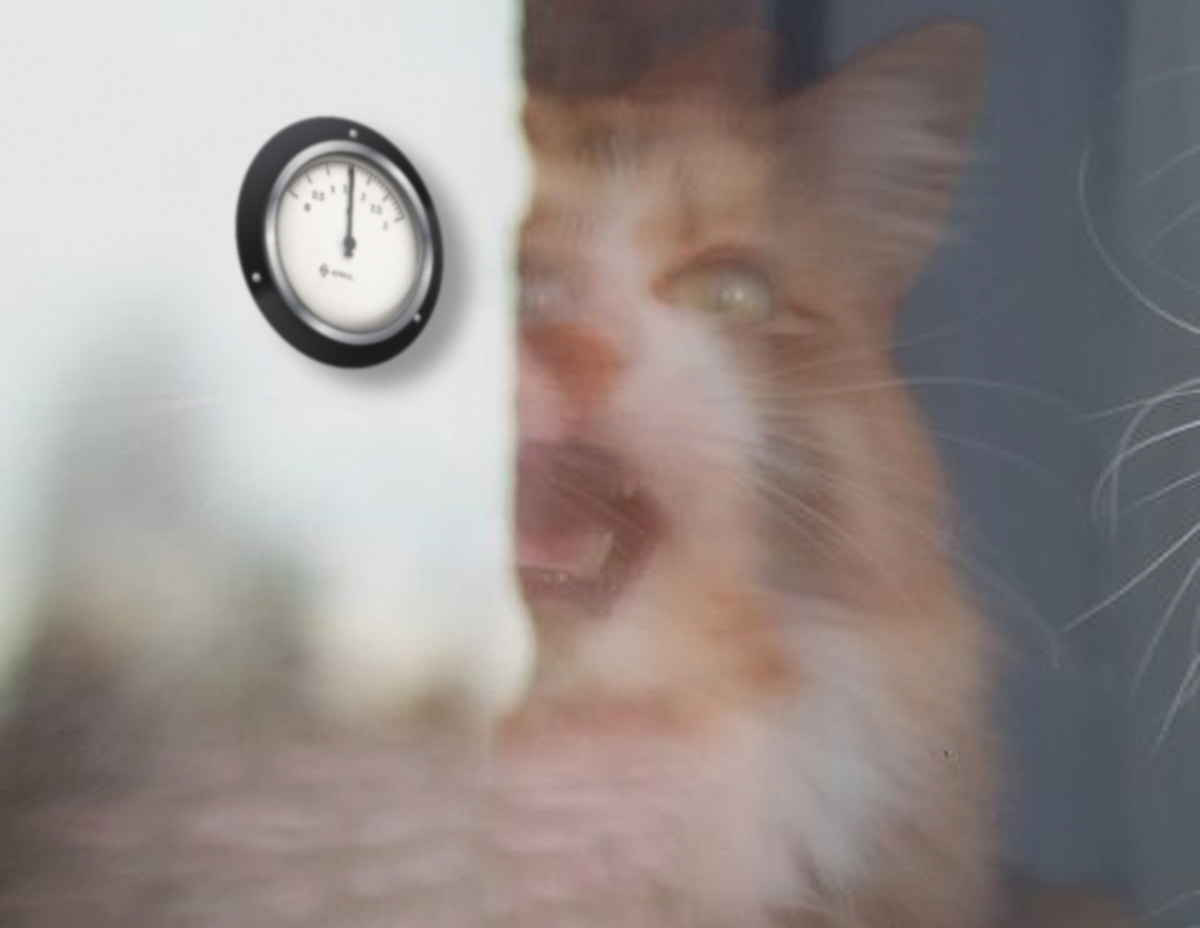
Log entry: **1.5** V
